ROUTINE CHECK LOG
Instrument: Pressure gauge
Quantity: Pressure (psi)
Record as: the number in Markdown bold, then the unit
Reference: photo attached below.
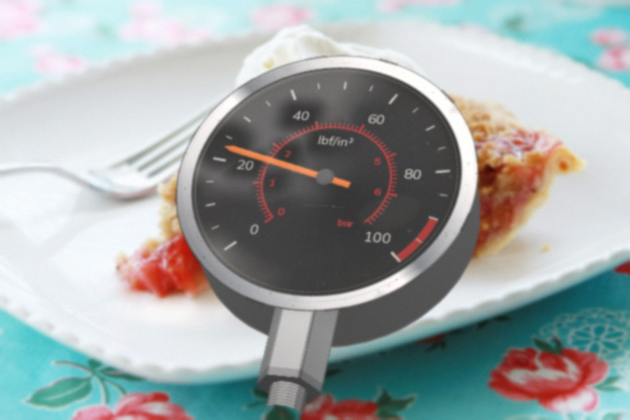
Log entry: **22.5** psi
